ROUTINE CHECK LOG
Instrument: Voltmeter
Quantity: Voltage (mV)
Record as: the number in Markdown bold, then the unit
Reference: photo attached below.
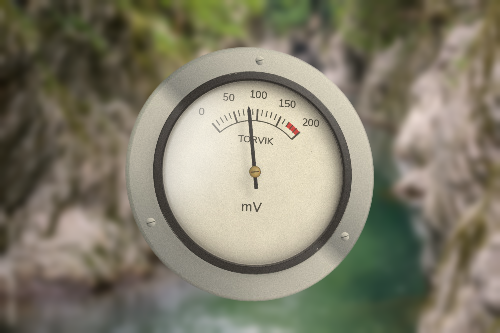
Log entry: **80** mV
